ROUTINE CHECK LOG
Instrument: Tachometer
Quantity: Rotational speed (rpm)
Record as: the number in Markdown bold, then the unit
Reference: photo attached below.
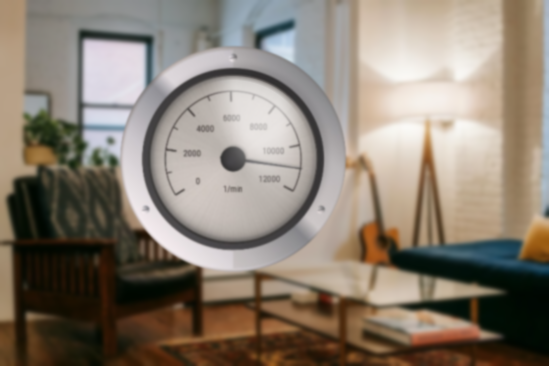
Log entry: **11000** rpm
